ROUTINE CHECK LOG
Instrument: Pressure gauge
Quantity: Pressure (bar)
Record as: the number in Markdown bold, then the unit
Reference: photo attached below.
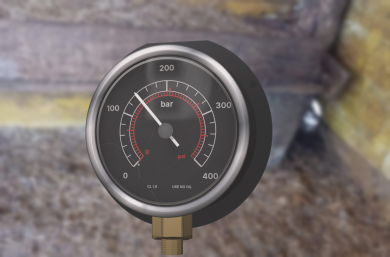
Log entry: **140** bar
